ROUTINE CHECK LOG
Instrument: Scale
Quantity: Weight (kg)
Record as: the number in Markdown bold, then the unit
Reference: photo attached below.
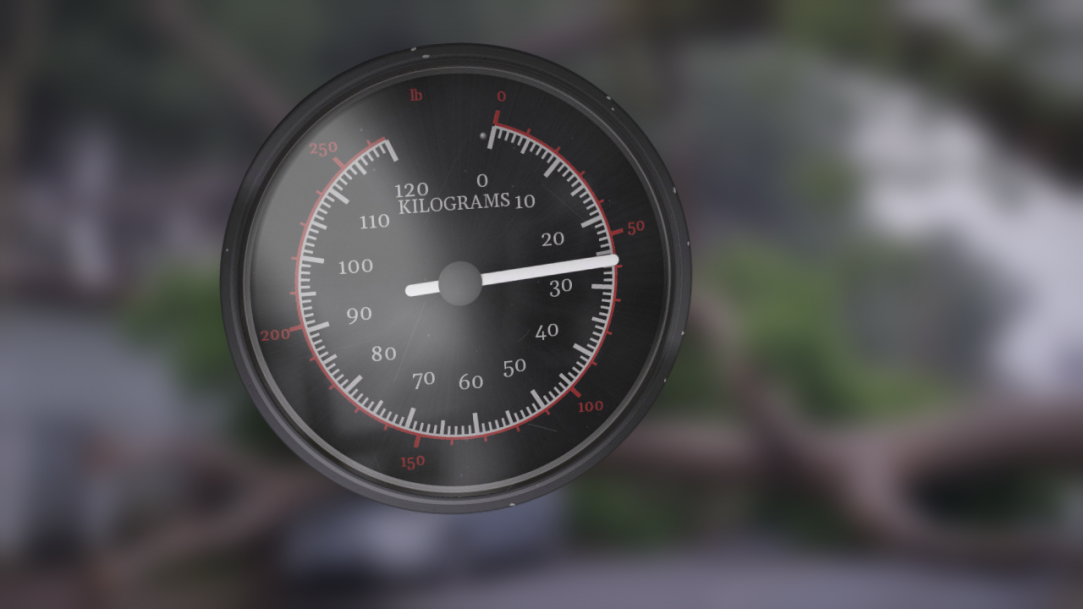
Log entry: **26** kg
